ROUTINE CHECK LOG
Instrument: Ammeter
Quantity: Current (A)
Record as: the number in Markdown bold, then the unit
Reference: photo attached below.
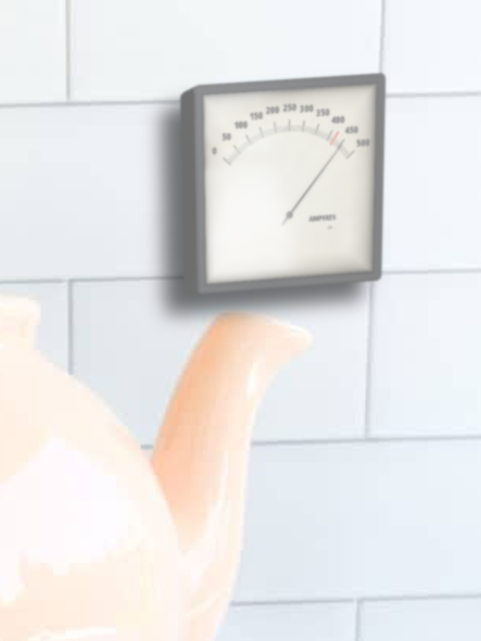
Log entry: **450** A
